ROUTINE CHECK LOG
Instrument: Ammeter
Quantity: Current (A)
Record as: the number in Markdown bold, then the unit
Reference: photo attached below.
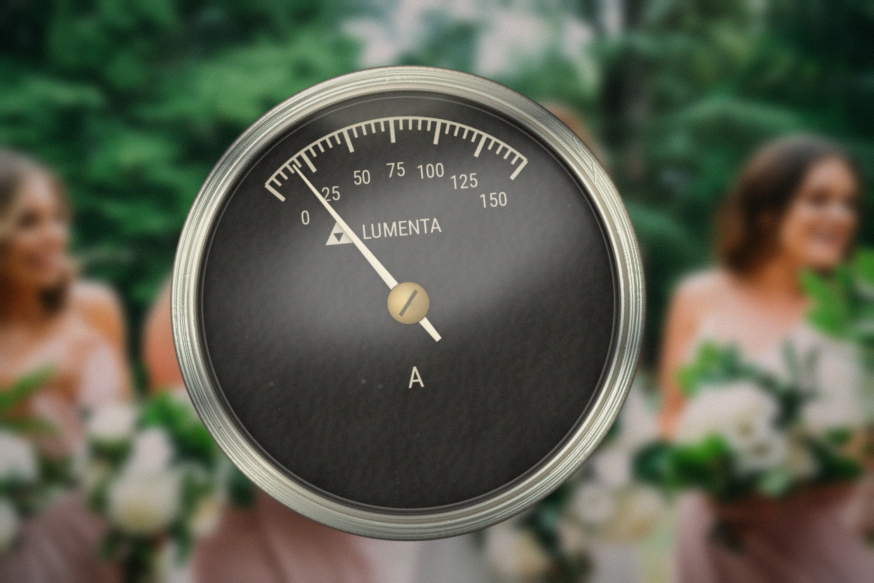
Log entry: **17.5** A
